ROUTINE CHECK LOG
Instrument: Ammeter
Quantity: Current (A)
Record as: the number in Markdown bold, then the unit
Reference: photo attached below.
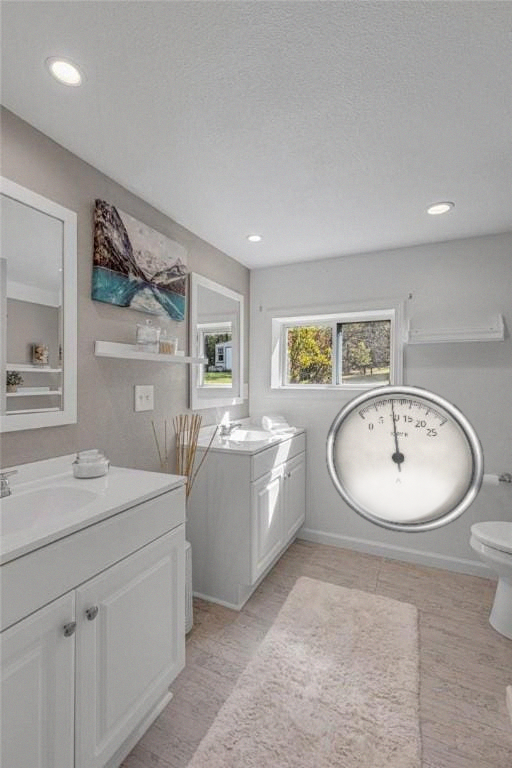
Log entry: **10** A
